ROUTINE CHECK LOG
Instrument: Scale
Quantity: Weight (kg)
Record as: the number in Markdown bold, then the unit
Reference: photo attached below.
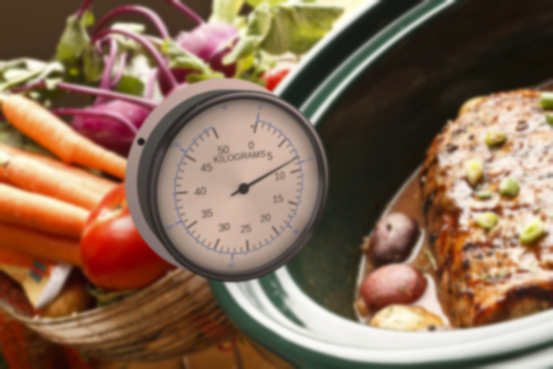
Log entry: **8** kg
